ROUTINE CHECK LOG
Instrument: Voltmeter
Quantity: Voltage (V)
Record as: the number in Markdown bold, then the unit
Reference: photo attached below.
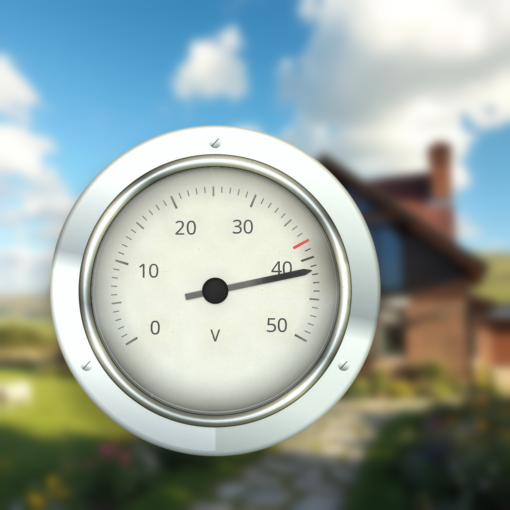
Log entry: **41.5** V
